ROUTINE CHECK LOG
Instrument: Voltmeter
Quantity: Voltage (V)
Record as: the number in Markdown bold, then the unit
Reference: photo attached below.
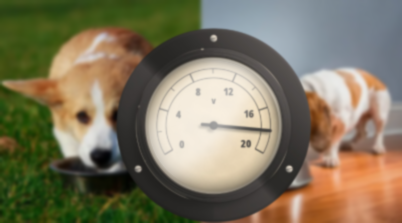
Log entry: **18** V
